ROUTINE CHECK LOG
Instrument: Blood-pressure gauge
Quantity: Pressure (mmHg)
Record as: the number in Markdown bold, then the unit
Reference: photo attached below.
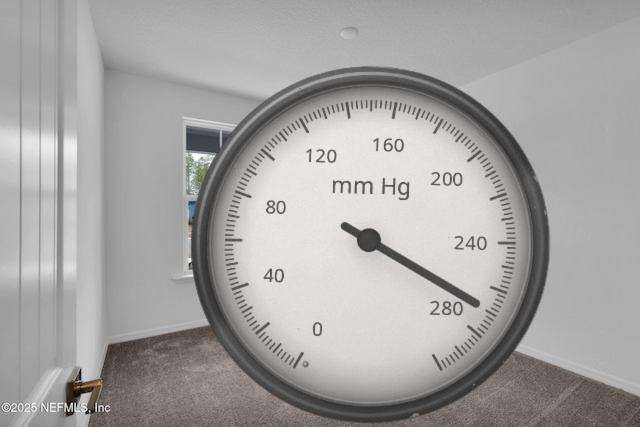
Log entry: **270** mmHg
